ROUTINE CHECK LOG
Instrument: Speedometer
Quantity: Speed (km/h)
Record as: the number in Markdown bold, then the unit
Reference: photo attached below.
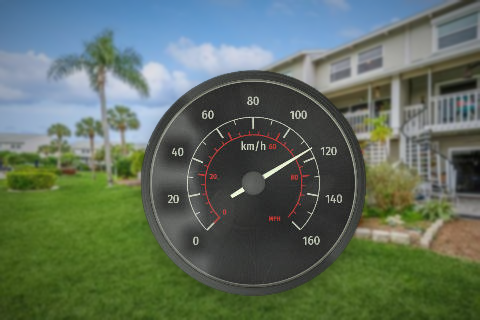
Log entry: **115** km/h
